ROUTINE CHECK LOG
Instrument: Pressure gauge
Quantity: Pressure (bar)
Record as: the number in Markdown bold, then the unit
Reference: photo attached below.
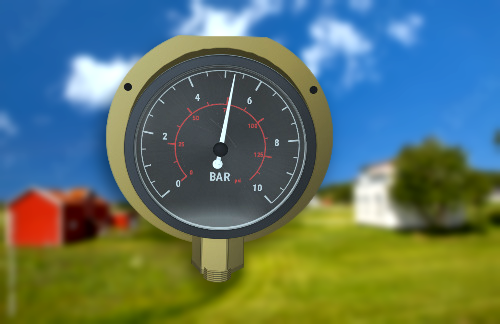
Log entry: **5.25** bar
